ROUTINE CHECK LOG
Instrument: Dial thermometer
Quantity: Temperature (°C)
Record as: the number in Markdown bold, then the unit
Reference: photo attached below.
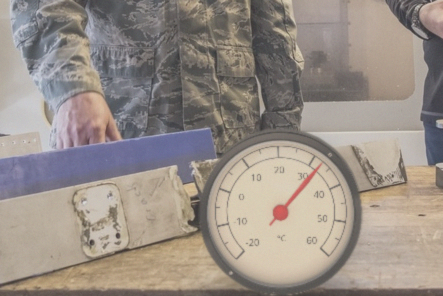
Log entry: **32.5** °C
